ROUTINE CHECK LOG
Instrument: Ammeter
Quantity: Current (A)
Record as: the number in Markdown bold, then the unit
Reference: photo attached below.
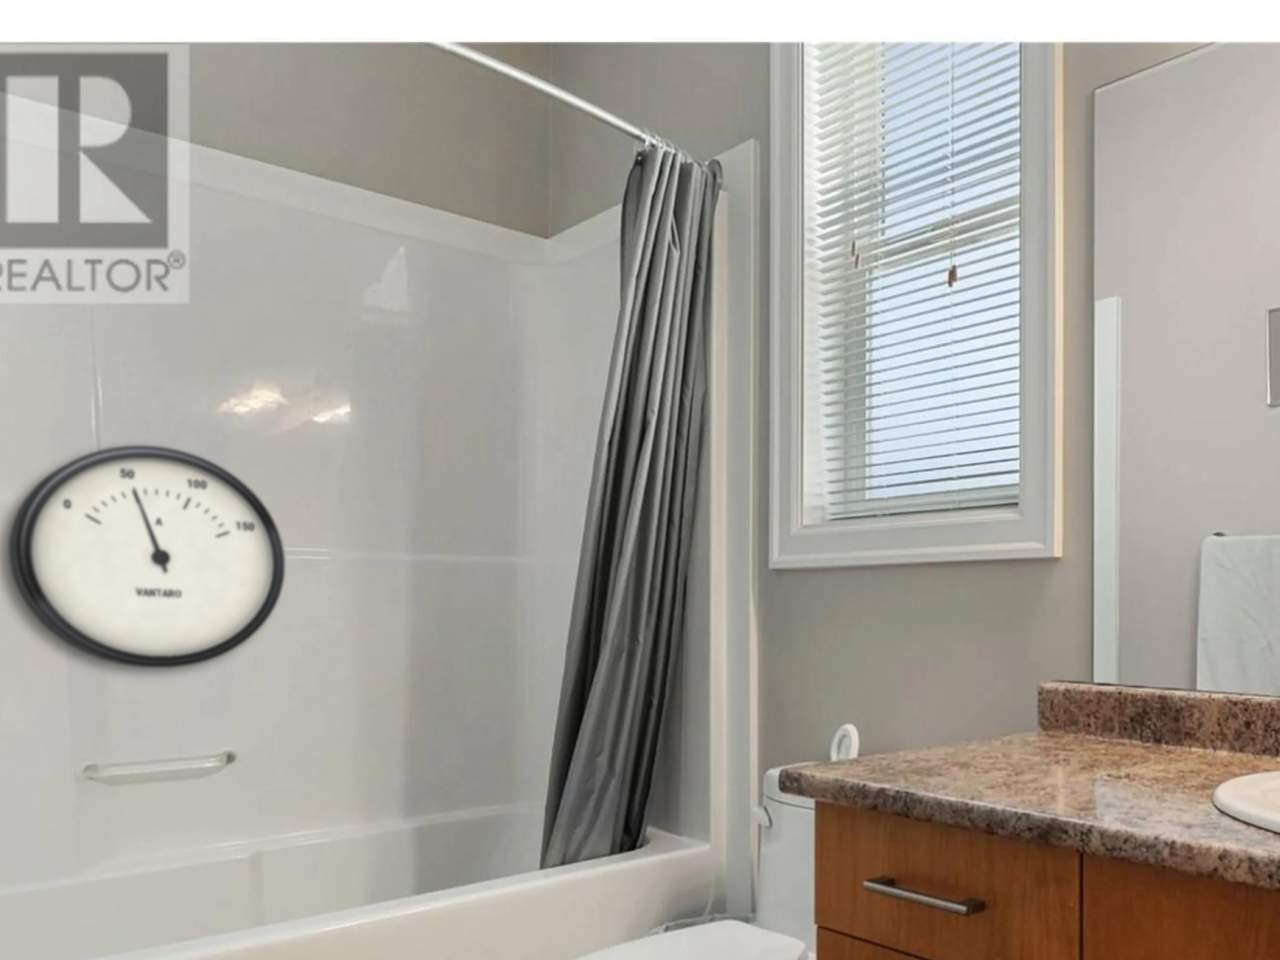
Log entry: **50** A
